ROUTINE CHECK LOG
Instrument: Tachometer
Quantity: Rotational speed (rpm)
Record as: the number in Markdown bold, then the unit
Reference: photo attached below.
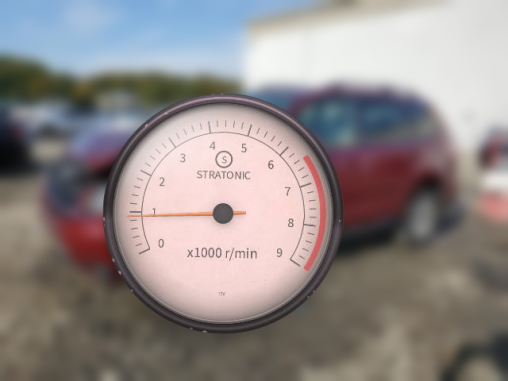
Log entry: **900** rpm
